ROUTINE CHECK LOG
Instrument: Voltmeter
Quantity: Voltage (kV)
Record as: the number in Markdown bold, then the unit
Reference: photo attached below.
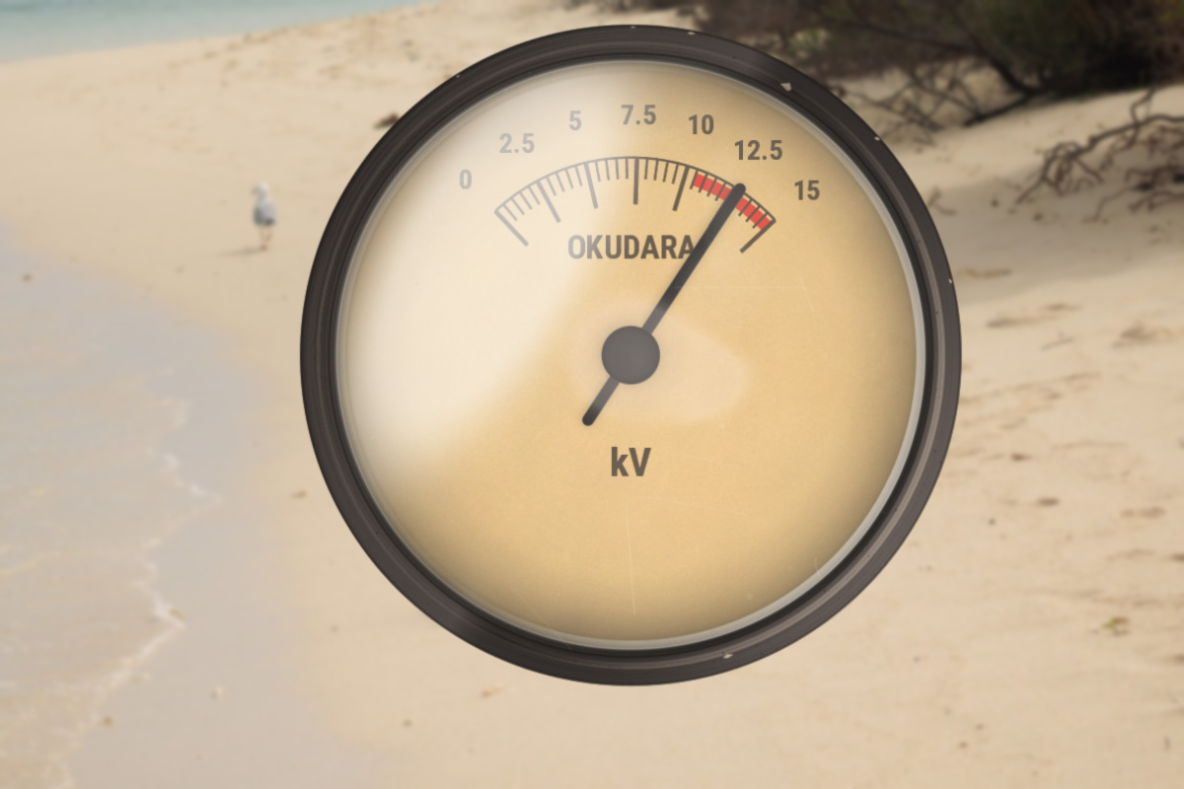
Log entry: **12.75** kV
